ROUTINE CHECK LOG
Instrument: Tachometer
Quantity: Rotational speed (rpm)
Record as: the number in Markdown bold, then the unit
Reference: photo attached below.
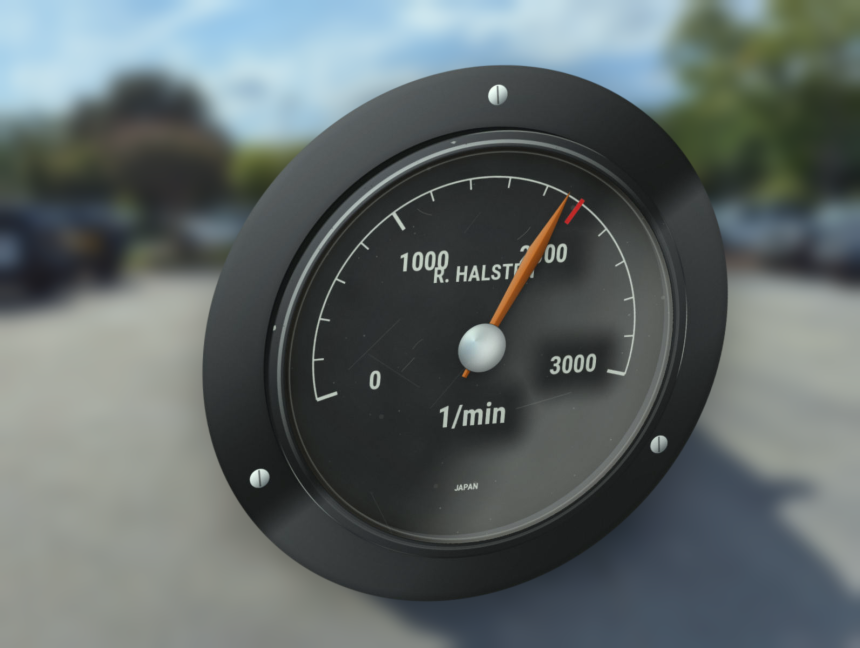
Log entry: **1900** rpm
